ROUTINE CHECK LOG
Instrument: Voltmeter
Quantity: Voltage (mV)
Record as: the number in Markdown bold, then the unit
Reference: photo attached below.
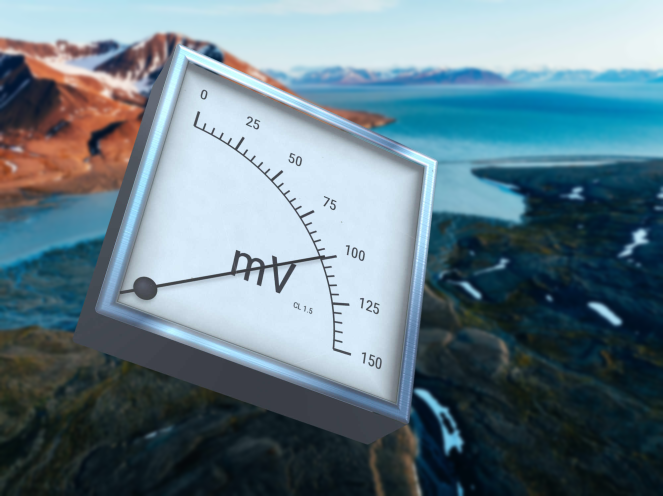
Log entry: **100** mV
